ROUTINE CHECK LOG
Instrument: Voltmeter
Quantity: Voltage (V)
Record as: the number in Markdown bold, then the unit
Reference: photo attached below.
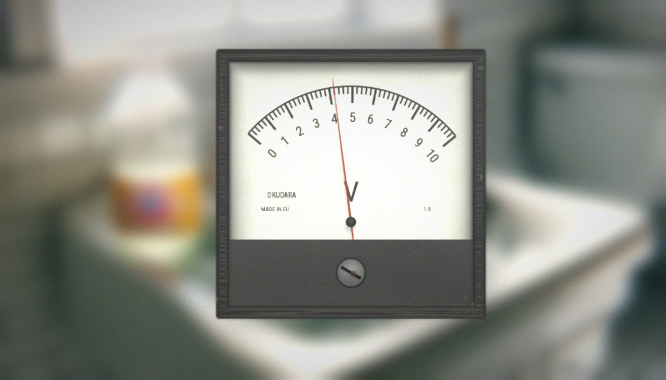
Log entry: **4.2** V
